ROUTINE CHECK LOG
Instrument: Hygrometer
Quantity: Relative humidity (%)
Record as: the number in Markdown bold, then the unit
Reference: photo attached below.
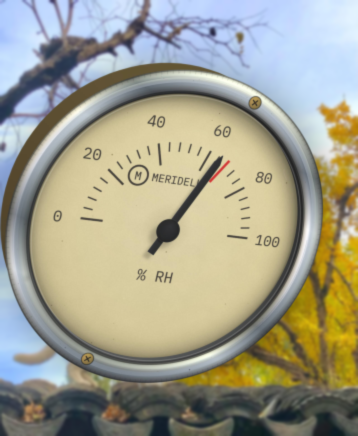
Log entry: **64** %
